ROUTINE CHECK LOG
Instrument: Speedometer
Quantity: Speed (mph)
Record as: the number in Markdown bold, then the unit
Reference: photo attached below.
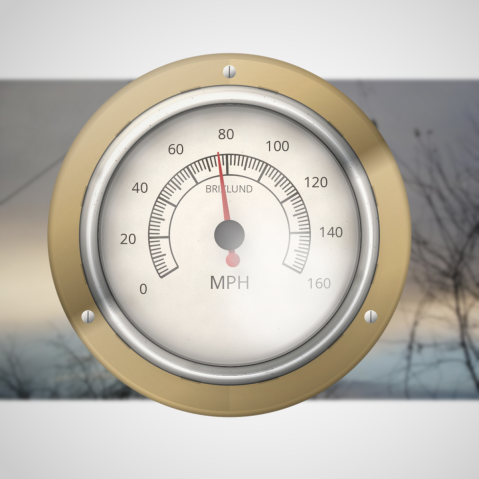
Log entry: **76** mph
